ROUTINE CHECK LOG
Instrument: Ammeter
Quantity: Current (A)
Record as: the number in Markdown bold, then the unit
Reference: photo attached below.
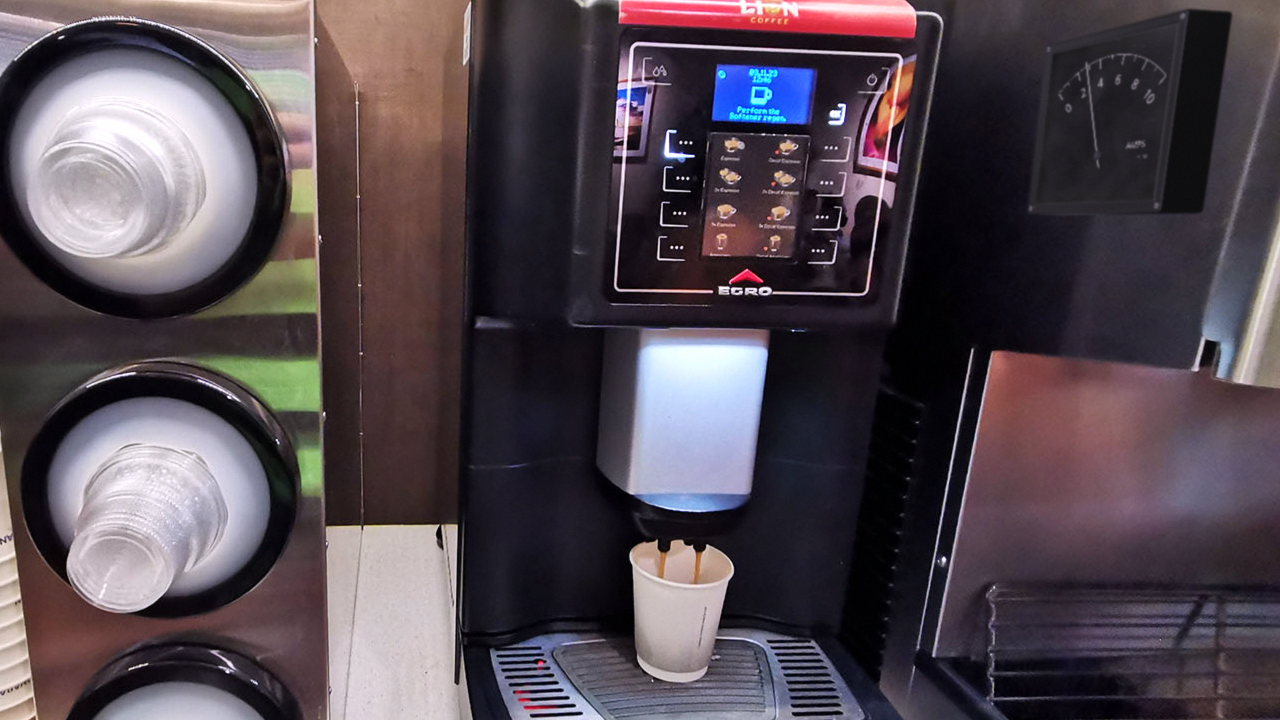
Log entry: **3** A
